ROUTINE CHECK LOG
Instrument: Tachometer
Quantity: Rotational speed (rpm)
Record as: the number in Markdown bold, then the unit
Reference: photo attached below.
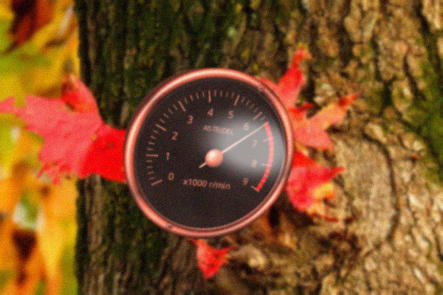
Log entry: **6400** rpm
